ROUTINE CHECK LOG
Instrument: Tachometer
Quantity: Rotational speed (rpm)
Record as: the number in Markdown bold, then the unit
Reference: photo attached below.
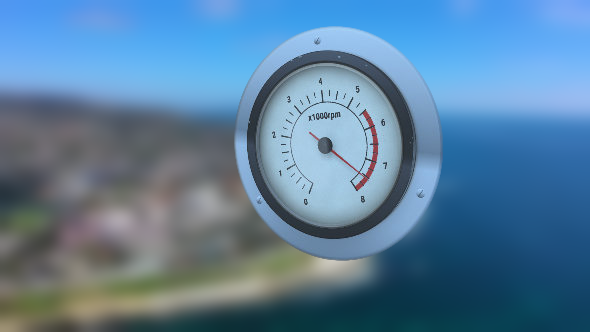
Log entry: **7500** rpm
